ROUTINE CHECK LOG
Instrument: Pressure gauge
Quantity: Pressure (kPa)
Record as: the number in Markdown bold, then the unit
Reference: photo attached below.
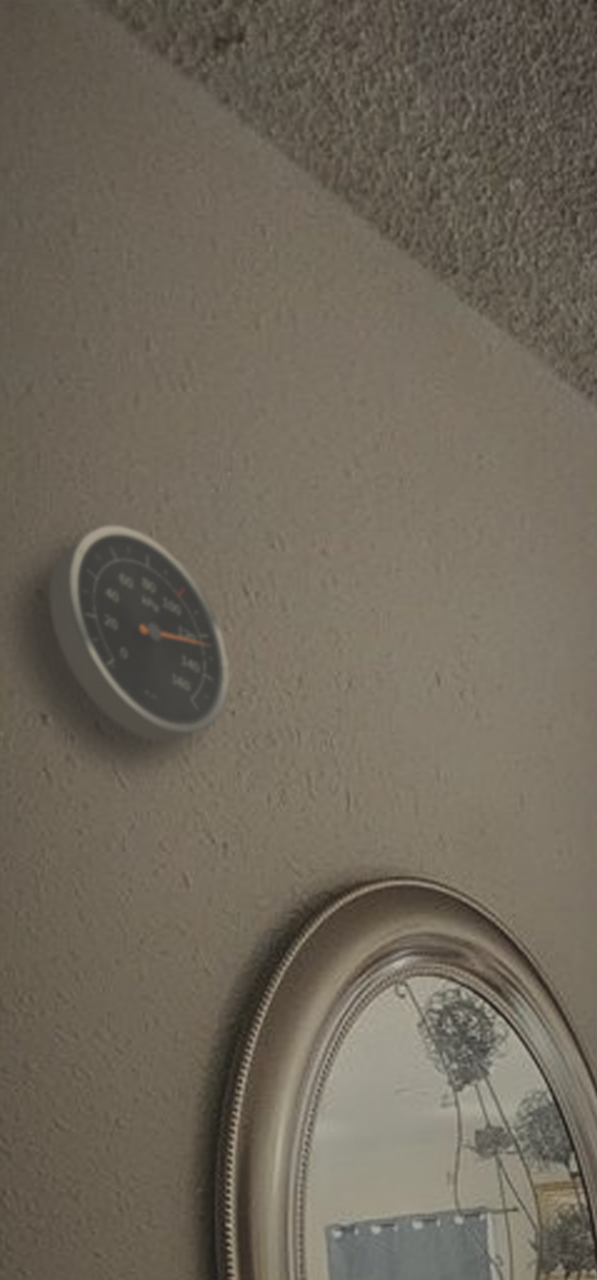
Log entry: **125** kPa
